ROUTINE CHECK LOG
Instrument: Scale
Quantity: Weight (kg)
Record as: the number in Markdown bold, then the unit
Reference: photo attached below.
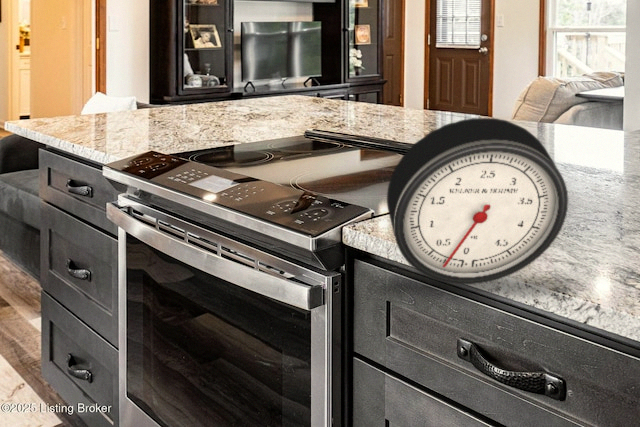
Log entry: **0.25** kg
